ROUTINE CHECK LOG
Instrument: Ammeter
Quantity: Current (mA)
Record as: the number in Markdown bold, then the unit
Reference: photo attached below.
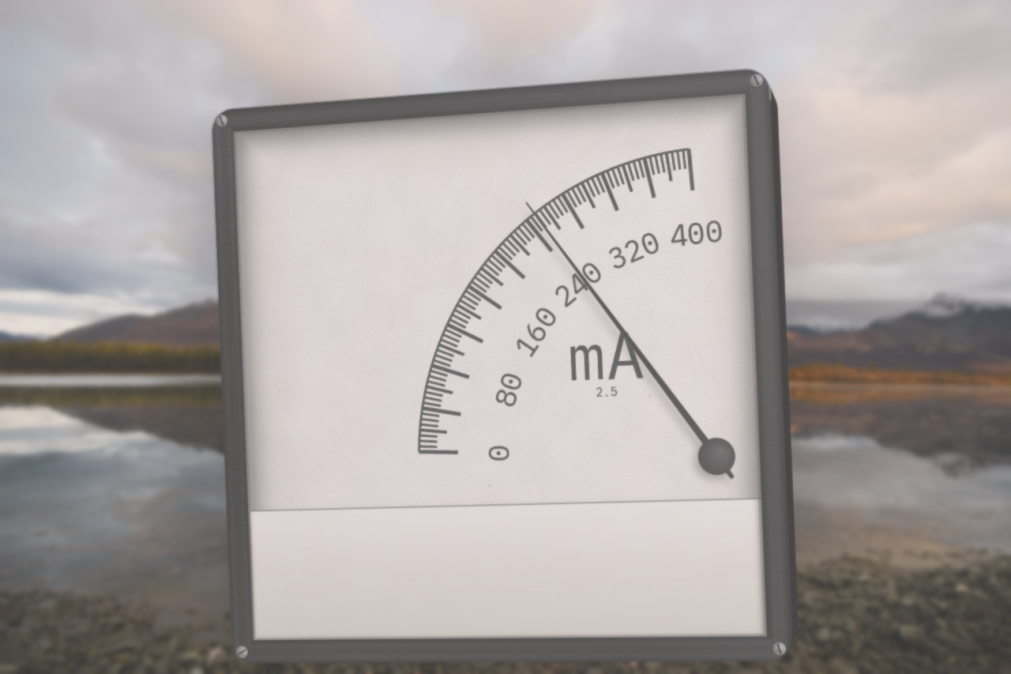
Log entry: **250** mA
